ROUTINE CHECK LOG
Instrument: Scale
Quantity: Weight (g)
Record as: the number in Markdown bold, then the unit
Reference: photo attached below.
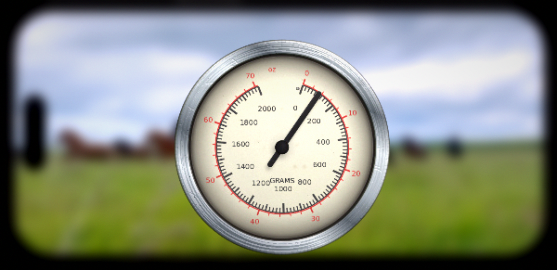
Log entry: **100** g
